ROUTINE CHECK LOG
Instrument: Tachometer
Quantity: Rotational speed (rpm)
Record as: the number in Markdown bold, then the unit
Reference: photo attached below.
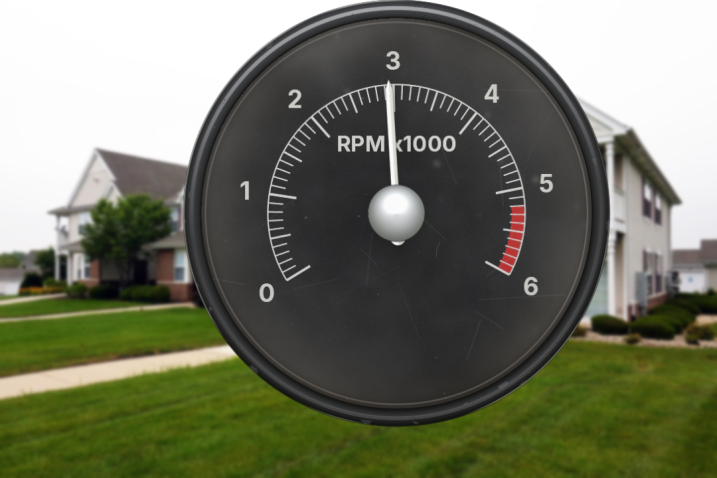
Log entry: **2950** rpm
